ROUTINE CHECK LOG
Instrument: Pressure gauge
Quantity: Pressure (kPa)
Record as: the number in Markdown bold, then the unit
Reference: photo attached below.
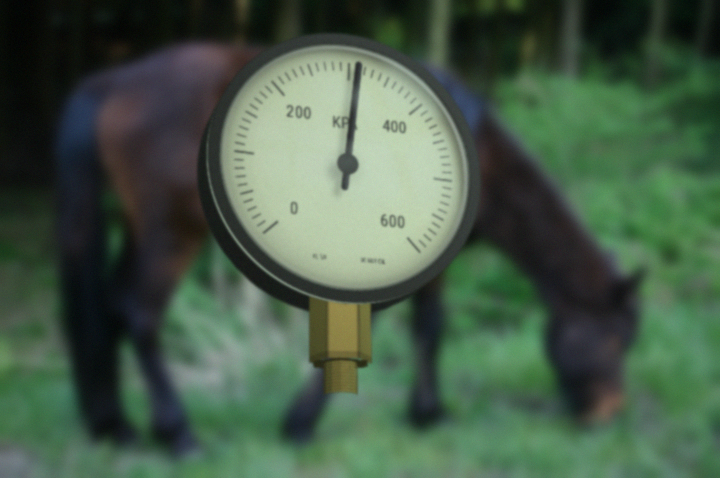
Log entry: **310** kPa
